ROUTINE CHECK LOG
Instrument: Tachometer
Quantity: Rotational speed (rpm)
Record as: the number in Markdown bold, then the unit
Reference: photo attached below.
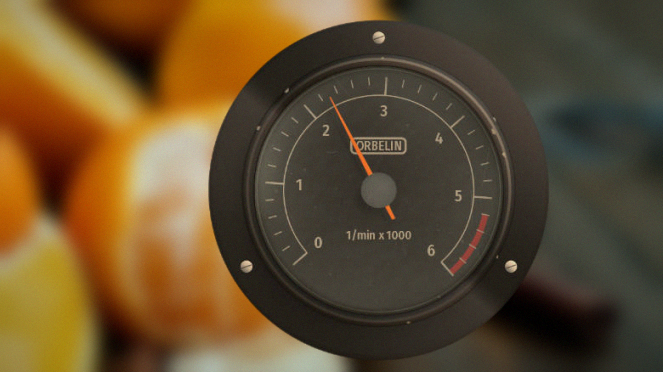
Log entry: **2300** rpm
